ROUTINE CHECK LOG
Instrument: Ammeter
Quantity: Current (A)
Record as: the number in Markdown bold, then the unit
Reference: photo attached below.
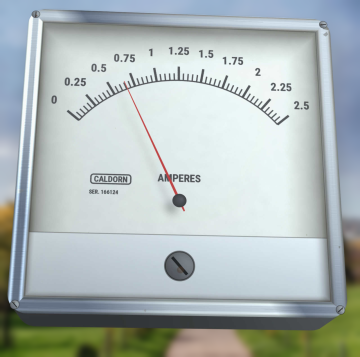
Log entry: **0.65** A
